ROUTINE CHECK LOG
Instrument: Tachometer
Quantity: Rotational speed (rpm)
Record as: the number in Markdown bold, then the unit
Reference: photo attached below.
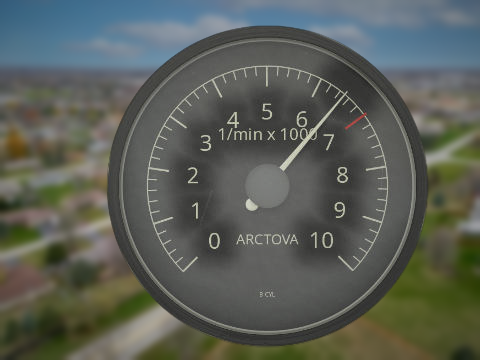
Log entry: **6500** rpm
